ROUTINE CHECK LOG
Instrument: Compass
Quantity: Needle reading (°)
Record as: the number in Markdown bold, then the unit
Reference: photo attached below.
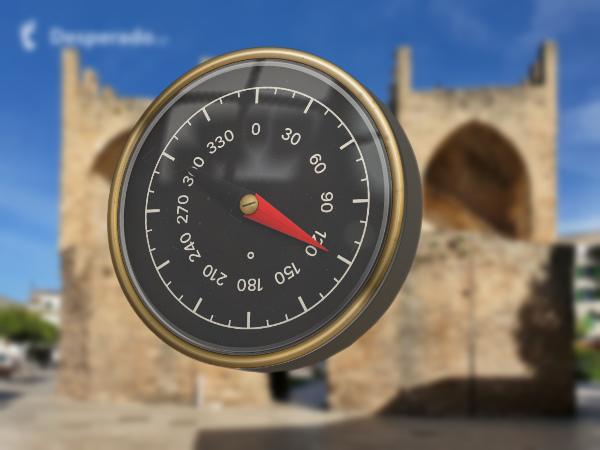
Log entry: **120** °
